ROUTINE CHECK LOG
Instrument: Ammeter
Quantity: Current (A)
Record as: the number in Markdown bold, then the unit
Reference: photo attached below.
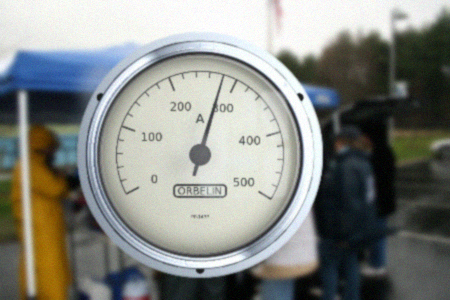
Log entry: **280** A
